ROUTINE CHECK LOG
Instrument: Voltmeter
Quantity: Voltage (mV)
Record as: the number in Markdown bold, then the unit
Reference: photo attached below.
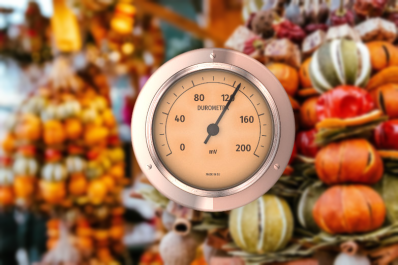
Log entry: **125** mV
